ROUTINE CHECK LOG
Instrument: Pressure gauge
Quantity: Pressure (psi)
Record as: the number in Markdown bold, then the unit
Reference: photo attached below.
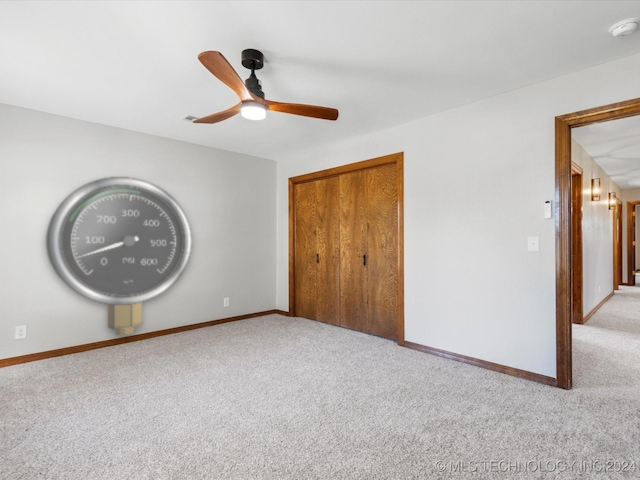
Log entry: **50** psi
